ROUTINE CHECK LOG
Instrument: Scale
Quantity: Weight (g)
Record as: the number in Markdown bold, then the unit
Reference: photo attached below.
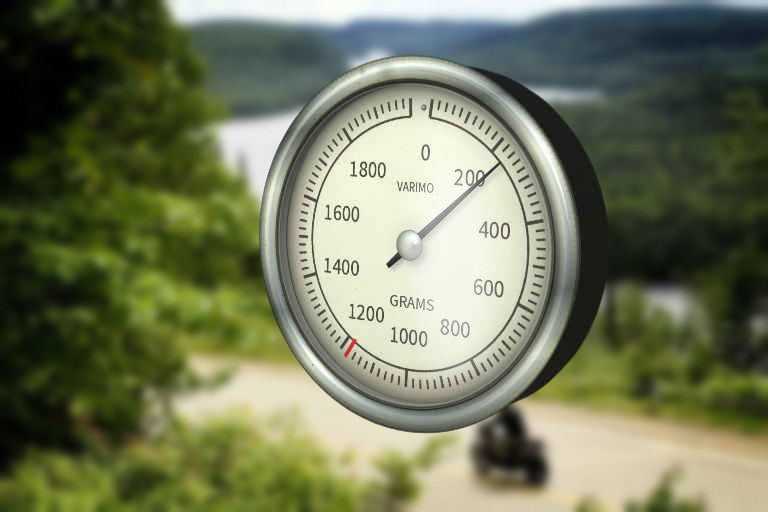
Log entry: **240** g
